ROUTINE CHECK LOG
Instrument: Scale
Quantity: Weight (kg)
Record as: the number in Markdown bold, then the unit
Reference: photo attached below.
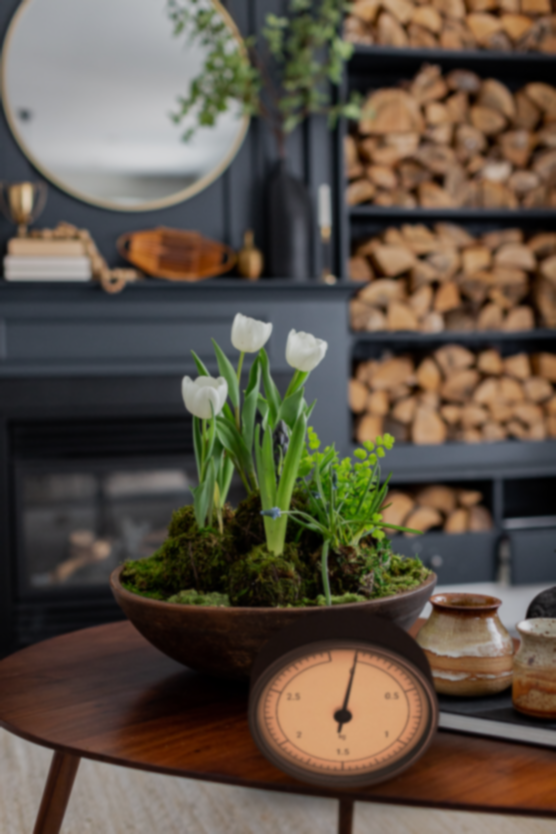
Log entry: **0** kg
